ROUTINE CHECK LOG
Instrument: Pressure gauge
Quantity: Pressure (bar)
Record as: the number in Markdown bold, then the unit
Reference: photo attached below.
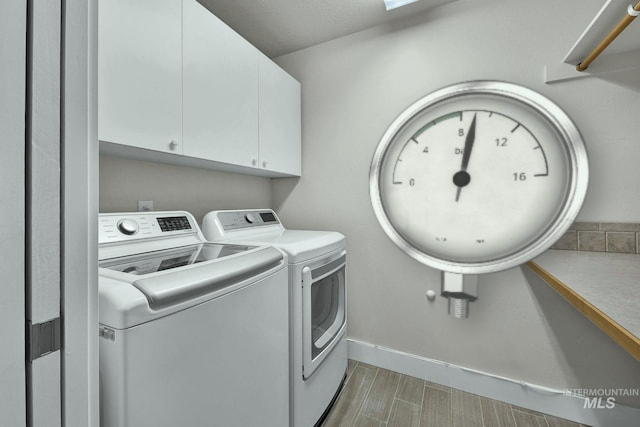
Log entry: **9** bar
